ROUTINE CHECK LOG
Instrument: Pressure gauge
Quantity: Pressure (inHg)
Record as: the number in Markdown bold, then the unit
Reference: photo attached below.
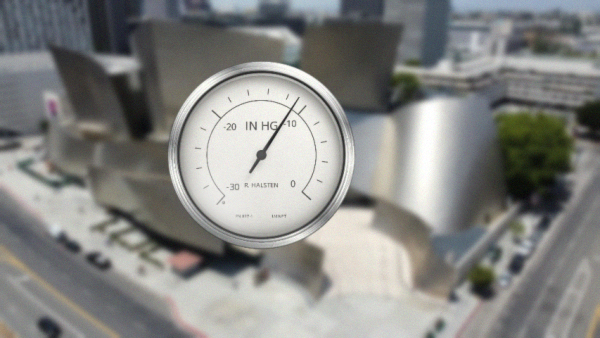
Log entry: **-11** inHg
